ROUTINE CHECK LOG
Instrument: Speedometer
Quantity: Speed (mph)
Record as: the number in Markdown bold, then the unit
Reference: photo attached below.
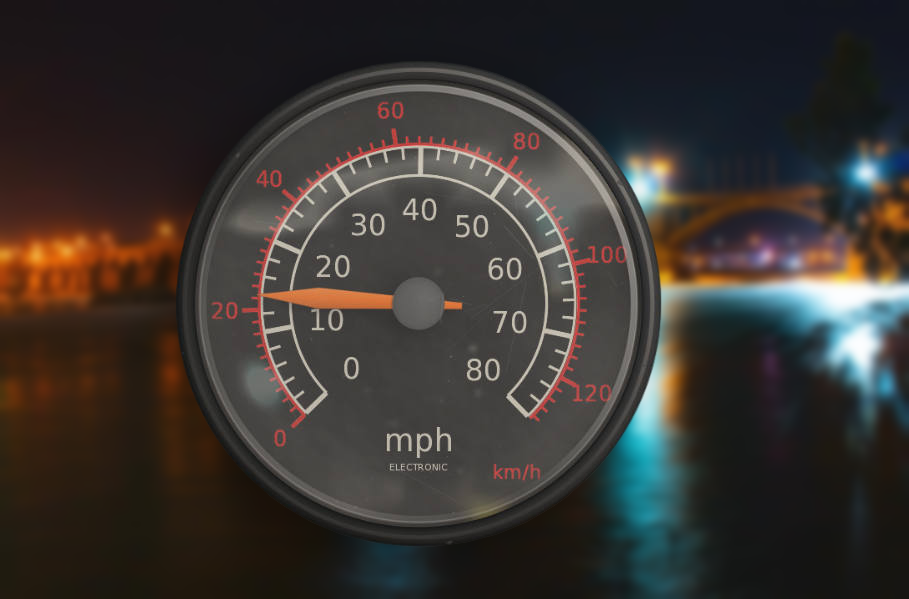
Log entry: **14** mph
